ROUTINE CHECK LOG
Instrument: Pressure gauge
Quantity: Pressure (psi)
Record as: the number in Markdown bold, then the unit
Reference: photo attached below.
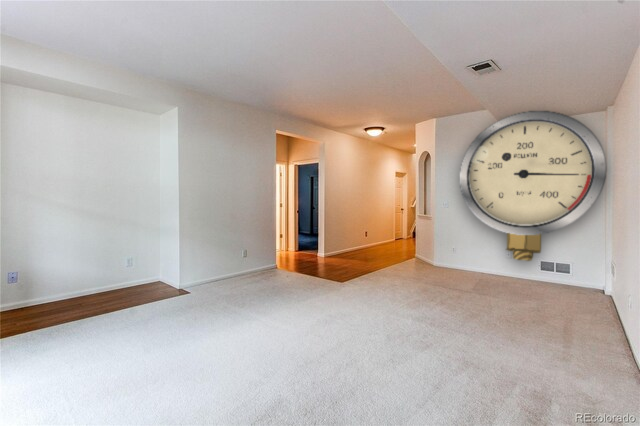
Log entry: **340** psi
